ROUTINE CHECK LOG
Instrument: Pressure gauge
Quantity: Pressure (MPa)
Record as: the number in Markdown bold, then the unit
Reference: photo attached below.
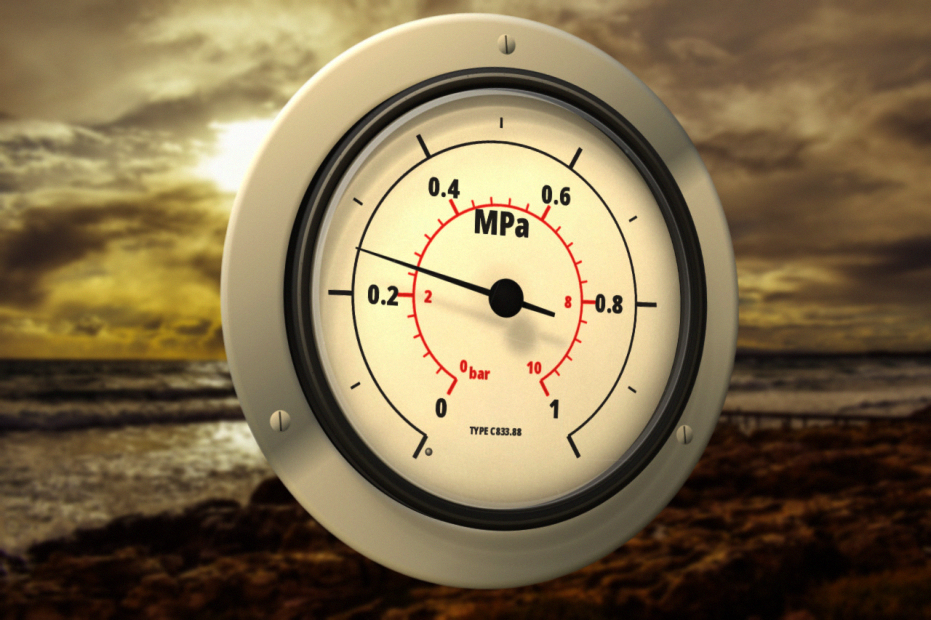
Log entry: **0.25** MPa
